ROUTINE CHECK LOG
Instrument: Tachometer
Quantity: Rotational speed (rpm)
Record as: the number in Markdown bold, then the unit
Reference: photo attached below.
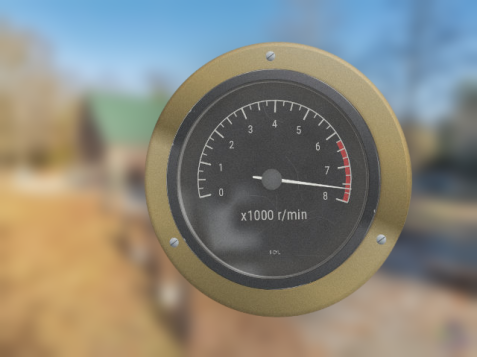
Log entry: **7625** rpm
